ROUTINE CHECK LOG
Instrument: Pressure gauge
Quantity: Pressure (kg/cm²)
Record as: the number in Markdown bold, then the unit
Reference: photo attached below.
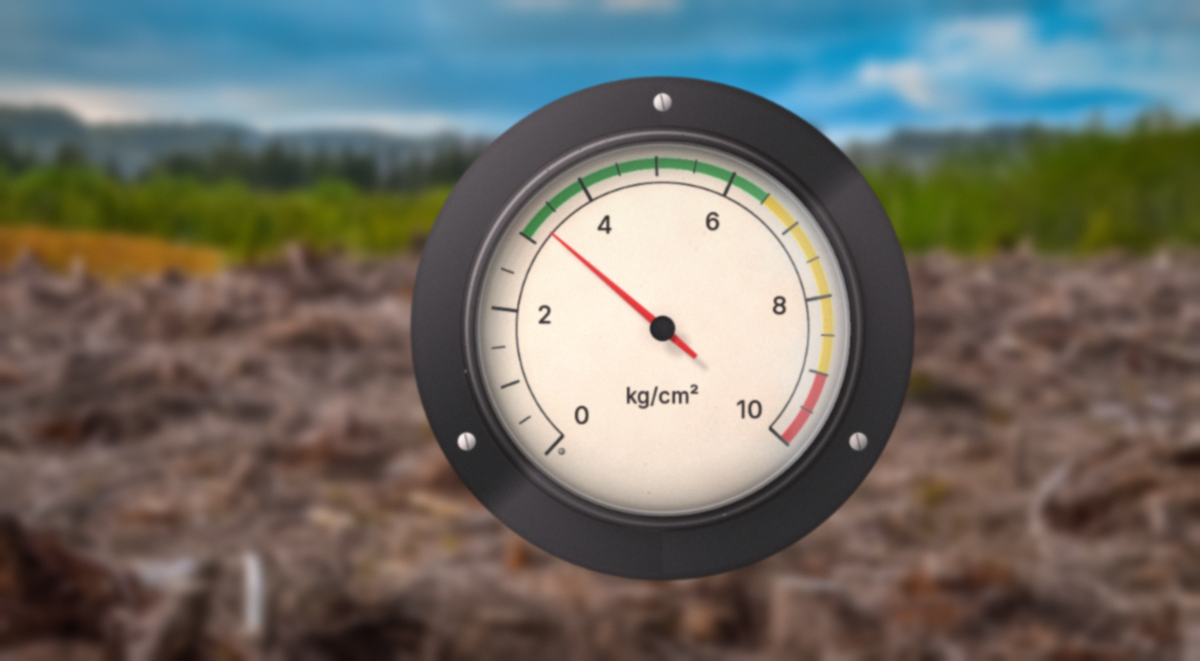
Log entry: **3.25** kg/cm²
